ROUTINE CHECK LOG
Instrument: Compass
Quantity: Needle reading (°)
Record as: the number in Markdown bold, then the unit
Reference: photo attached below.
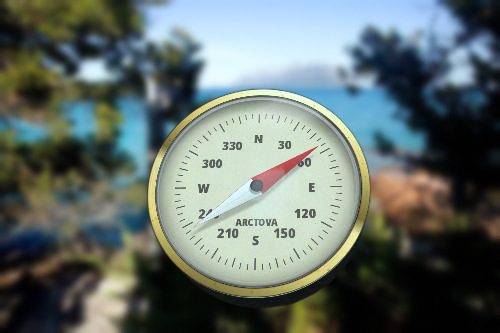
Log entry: **55** °
